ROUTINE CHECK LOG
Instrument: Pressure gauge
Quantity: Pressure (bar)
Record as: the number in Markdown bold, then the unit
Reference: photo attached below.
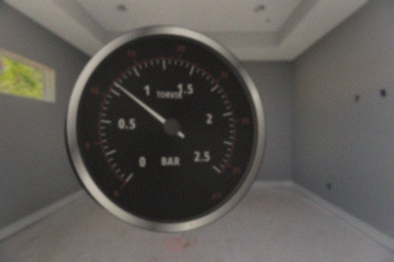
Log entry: **0.8** bar
